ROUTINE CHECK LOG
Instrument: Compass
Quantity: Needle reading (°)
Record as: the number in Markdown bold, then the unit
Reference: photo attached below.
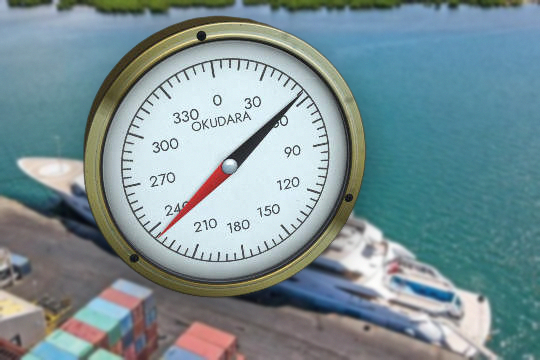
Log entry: **235** °
